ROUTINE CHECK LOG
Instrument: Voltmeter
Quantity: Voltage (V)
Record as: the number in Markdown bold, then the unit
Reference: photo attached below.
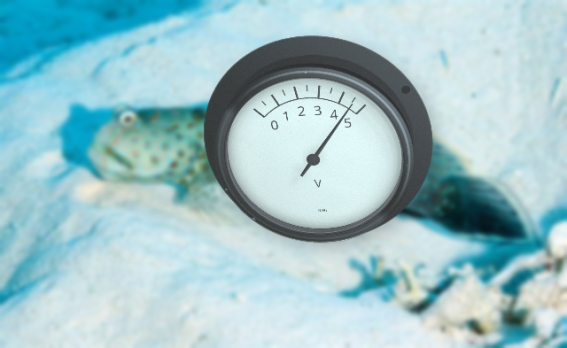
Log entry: **4.5** V
